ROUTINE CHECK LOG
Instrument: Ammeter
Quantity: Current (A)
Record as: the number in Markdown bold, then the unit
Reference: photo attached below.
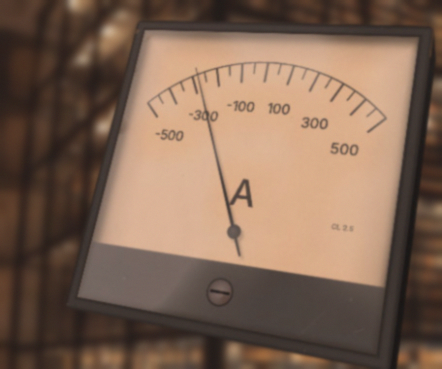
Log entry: **-275** A
